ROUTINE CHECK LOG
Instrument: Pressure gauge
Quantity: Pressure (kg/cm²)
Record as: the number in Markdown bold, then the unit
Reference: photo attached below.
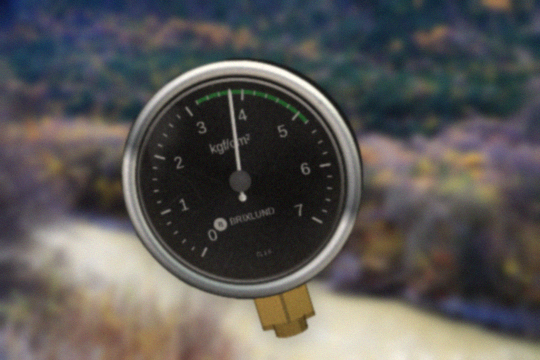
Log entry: **3.8** kg/cm²
